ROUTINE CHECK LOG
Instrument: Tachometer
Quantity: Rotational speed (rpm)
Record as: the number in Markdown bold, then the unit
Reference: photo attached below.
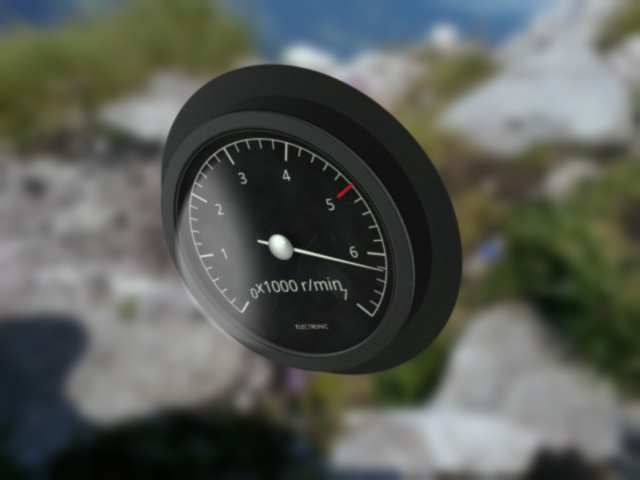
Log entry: **6200** rpm
